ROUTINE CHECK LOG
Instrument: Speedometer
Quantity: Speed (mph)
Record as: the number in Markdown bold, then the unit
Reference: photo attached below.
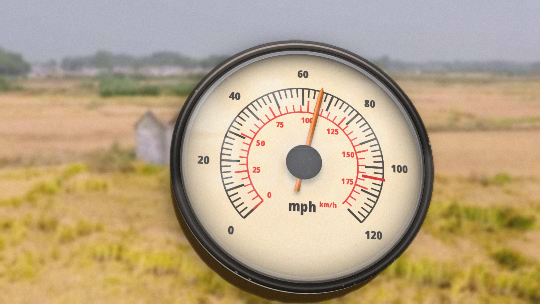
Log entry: **66** mph
